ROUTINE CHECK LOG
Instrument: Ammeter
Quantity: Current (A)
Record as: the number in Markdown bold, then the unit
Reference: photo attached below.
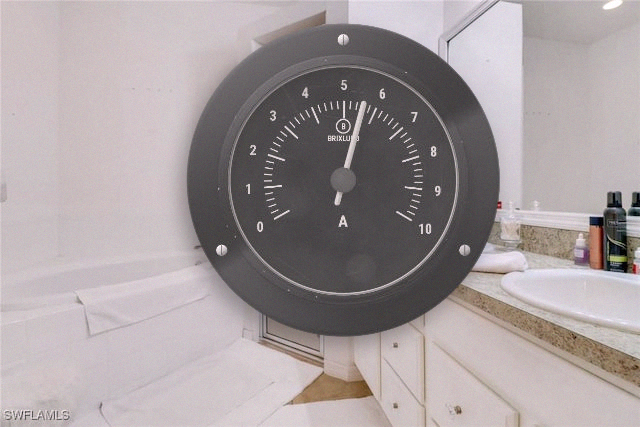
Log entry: **5.6** A
